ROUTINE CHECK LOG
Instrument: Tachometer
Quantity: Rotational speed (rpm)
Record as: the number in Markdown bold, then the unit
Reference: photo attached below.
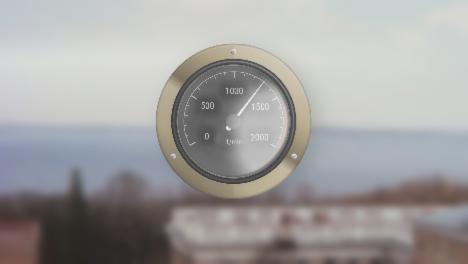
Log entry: **1300** rpm
